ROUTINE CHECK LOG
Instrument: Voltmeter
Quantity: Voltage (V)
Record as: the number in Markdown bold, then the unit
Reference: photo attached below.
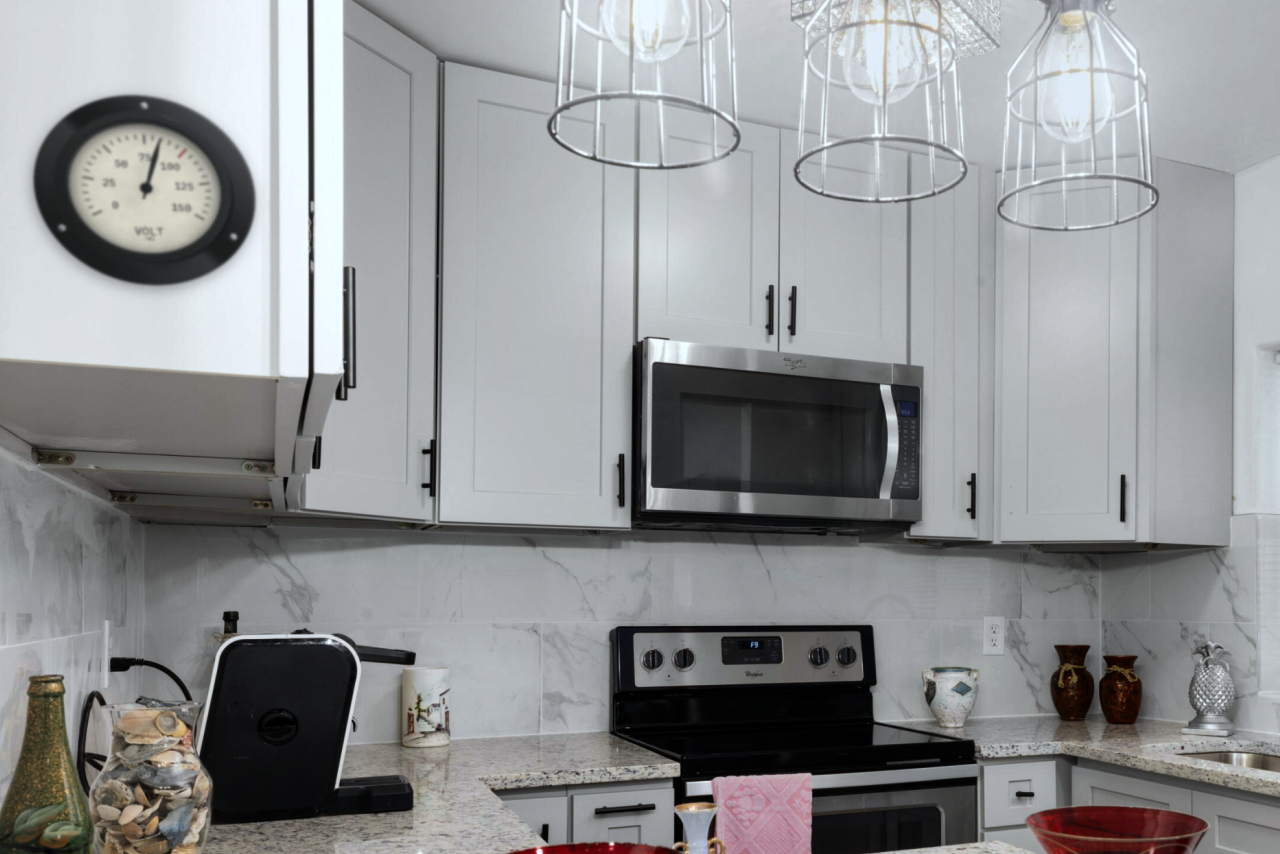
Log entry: **85** V
